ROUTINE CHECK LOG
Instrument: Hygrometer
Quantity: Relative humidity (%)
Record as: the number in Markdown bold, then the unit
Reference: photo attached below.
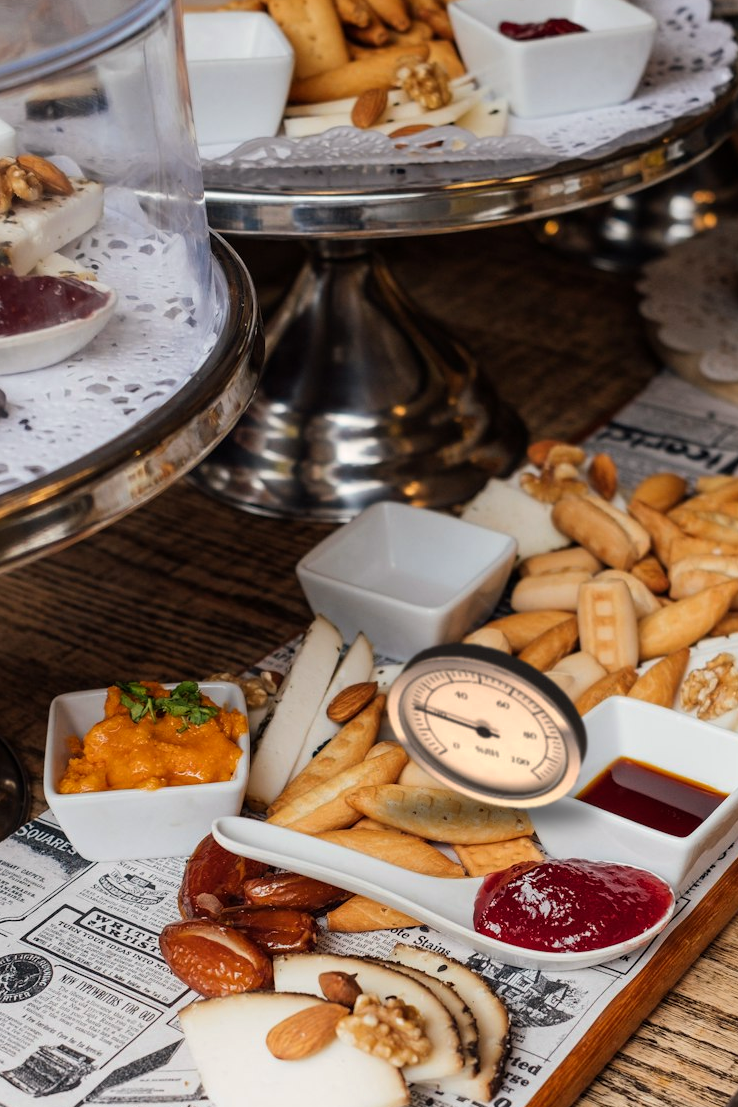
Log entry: **20** %
